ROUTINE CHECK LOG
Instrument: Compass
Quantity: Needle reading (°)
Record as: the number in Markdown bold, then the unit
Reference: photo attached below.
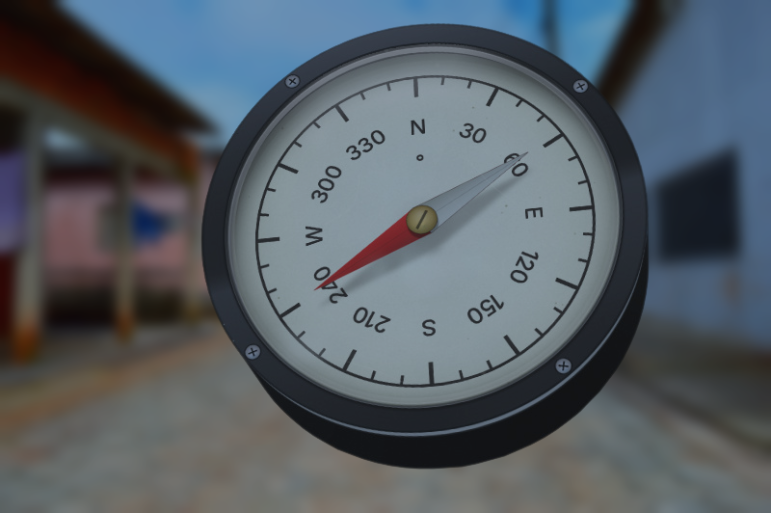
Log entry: **240** °
